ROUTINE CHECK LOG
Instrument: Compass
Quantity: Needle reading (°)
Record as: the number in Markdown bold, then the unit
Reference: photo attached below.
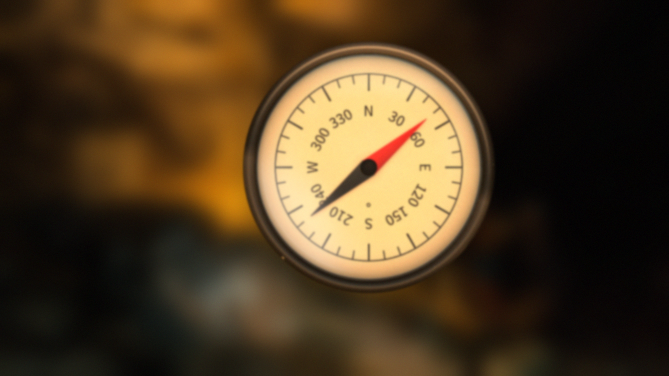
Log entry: **50** °
